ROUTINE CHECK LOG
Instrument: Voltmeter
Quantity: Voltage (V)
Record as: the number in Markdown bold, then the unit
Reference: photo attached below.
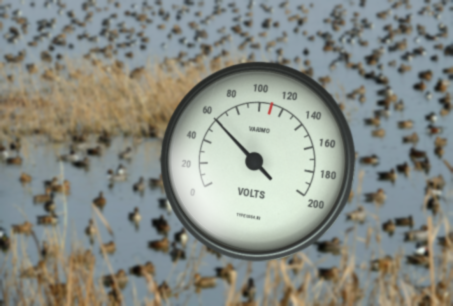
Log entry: **60** V
